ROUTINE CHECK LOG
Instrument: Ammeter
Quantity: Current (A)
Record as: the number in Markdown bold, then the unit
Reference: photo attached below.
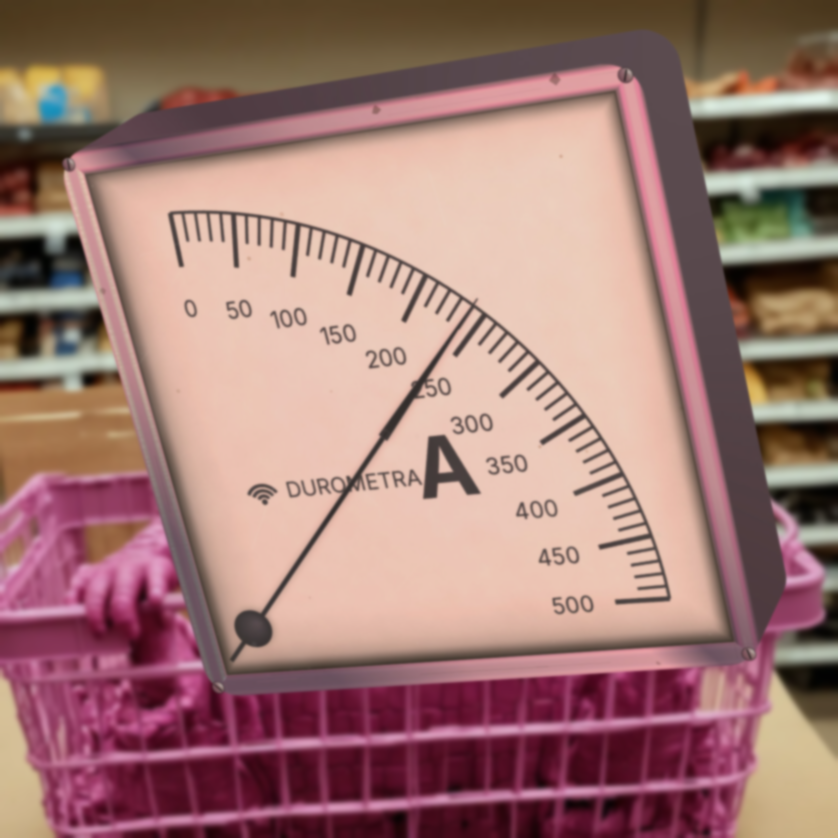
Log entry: **240** A
